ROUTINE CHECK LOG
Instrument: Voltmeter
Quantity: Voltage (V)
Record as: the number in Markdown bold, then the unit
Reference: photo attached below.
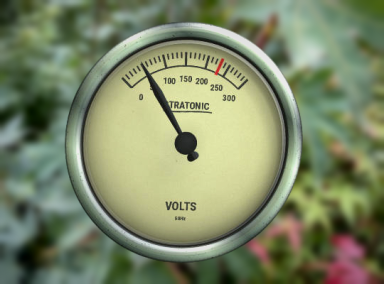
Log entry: **50** V
